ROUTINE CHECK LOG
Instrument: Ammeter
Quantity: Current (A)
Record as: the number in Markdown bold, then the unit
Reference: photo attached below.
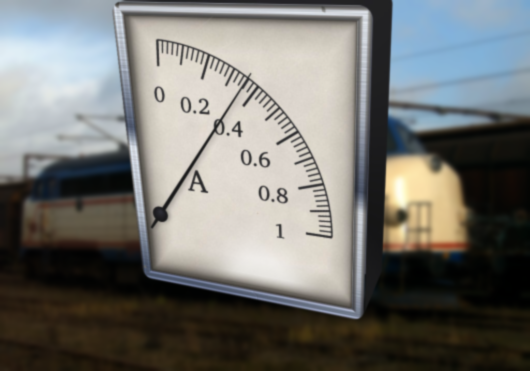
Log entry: **0.36** A
